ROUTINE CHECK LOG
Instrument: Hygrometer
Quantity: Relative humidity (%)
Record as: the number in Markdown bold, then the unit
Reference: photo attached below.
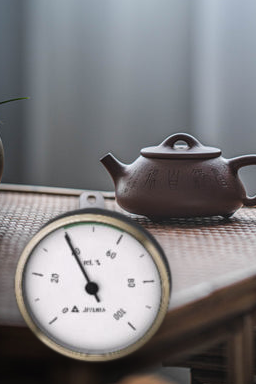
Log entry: **40** %
